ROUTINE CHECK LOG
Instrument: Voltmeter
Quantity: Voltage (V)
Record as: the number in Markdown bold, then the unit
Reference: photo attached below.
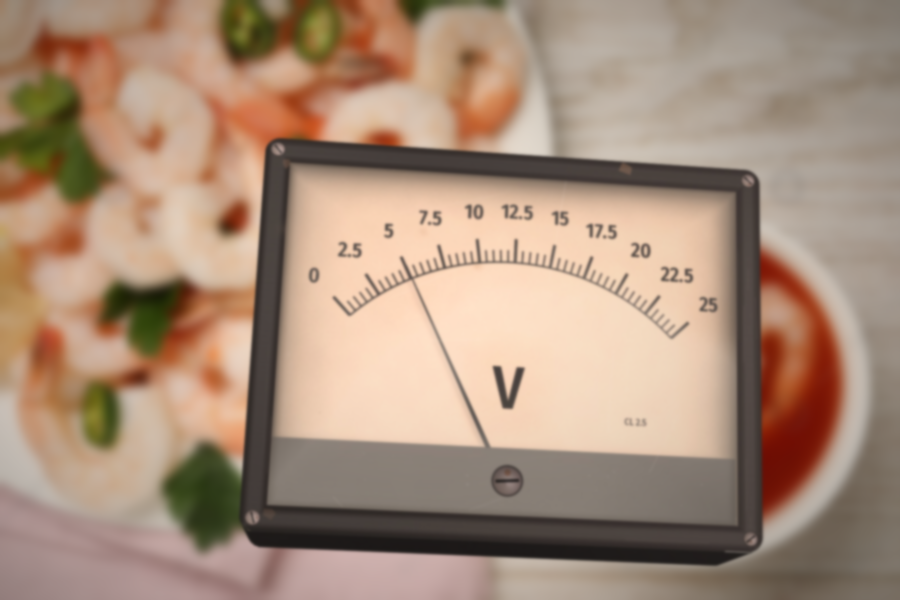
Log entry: **5** V
